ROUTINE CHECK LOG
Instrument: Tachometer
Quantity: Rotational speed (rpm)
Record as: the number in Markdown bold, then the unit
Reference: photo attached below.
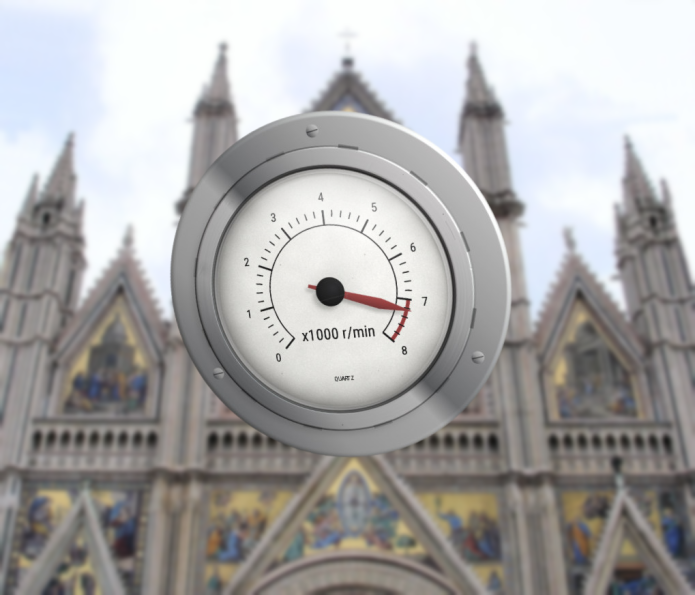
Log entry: **7200** rpm
